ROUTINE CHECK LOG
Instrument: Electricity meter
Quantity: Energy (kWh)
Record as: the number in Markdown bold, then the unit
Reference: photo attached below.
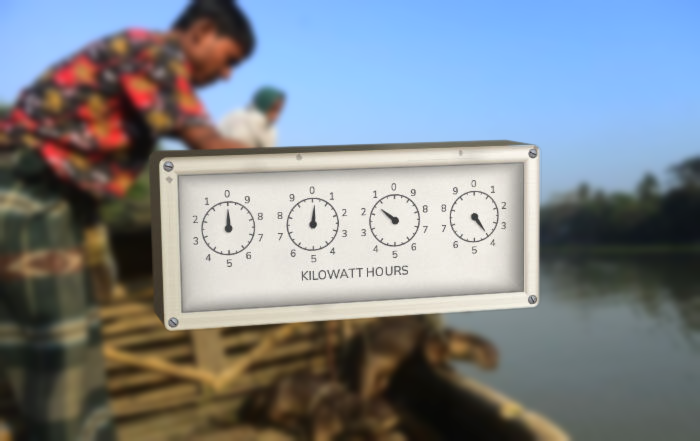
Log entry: **14** kWh
